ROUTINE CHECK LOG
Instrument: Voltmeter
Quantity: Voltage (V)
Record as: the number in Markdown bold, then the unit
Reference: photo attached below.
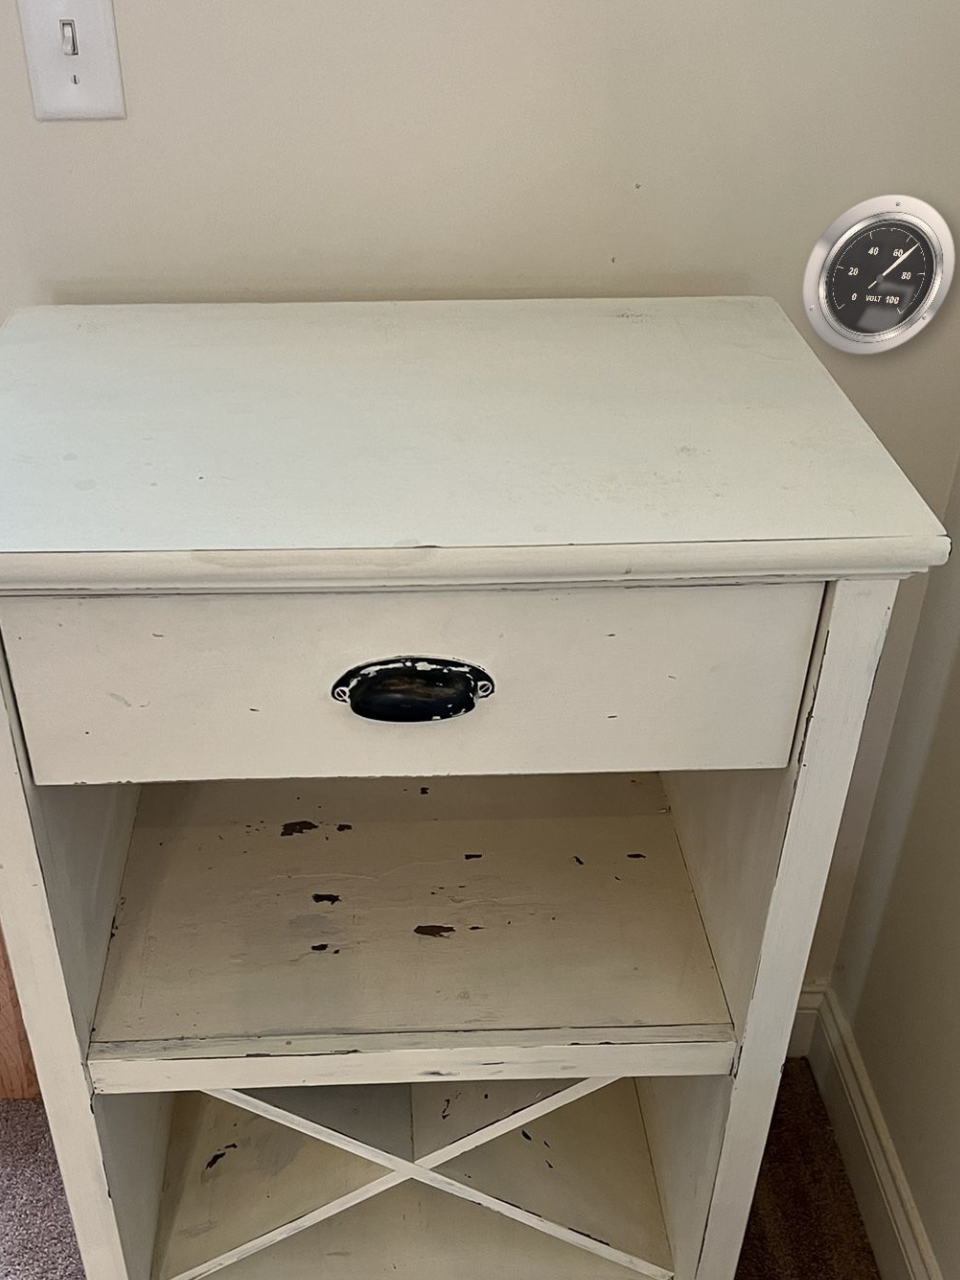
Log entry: **65** V
